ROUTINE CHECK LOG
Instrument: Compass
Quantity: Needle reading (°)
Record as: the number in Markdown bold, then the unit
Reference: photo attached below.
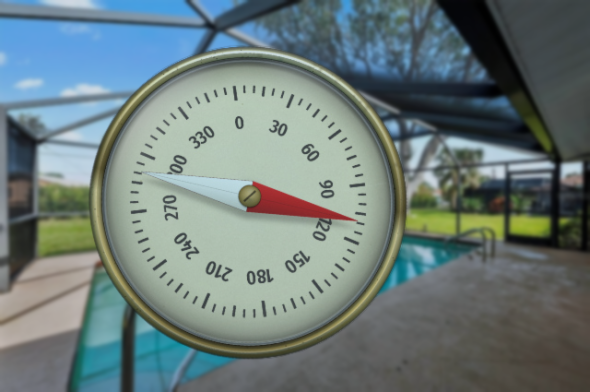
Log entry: **110** °
